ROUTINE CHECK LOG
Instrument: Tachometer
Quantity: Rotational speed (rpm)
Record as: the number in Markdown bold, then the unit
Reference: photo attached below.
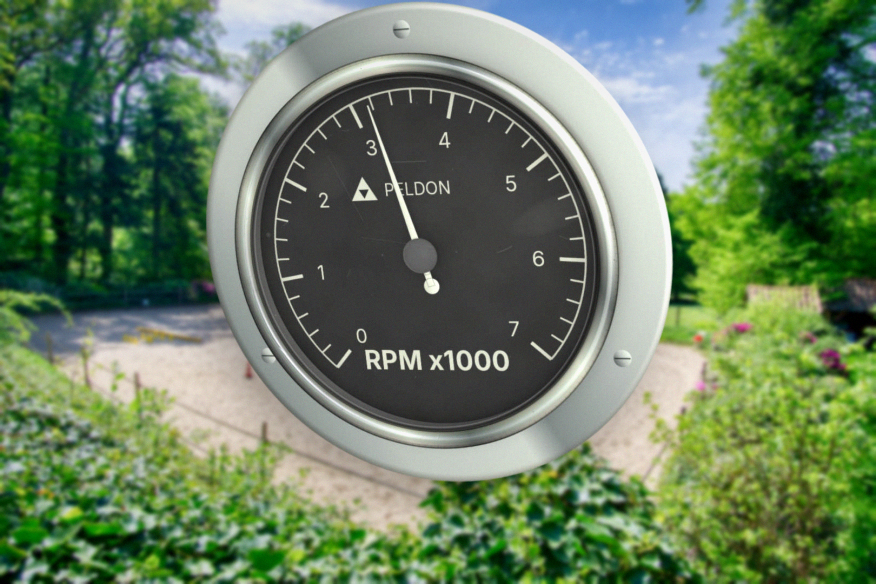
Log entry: **3200** rpm
